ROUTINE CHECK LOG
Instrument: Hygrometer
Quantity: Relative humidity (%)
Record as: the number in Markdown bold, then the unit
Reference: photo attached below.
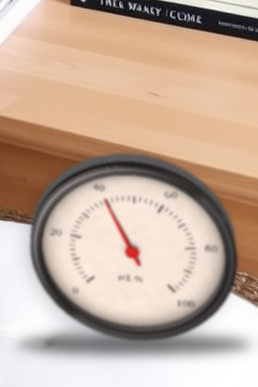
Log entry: **40** %
